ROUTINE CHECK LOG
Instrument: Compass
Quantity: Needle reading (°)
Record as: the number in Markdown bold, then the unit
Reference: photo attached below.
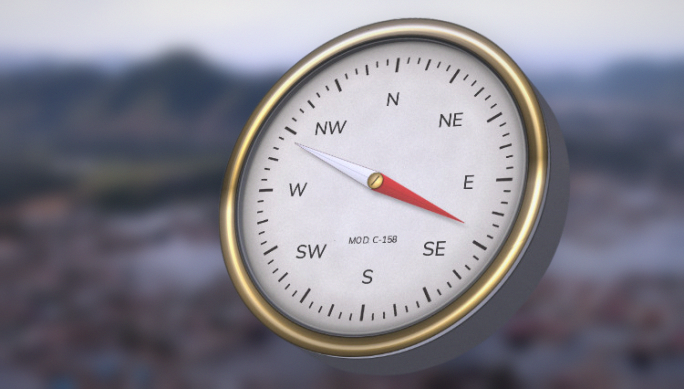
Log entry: **115** °
